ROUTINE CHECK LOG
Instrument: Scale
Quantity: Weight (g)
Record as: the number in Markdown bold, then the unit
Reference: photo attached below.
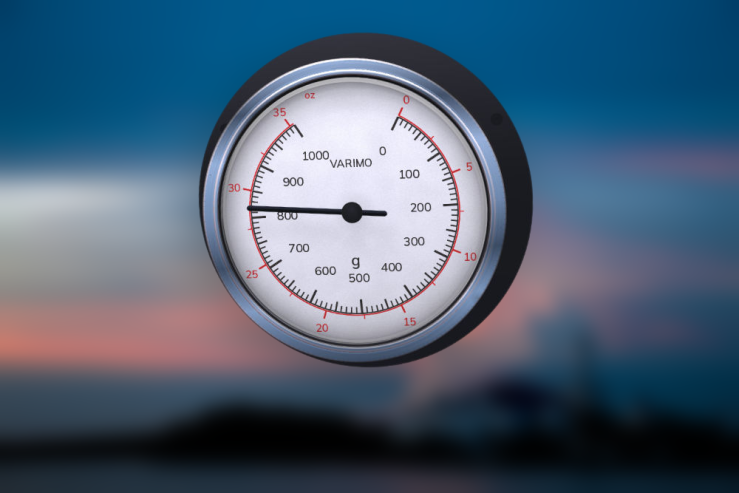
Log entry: **820** g
